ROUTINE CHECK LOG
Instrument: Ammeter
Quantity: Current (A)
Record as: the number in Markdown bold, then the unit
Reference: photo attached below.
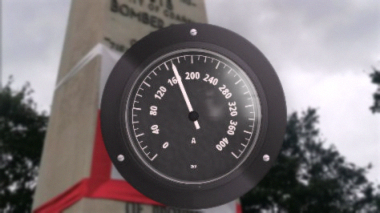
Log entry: **170** A
